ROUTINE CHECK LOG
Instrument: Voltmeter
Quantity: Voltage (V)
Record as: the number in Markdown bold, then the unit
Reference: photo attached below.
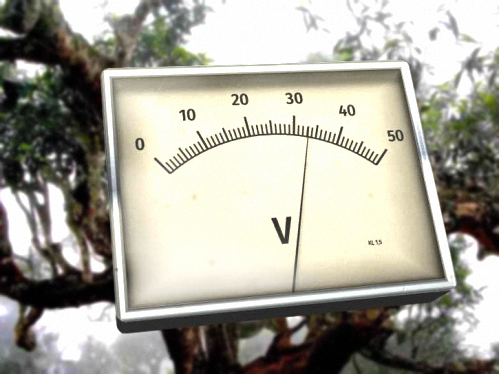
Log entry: **33** V
